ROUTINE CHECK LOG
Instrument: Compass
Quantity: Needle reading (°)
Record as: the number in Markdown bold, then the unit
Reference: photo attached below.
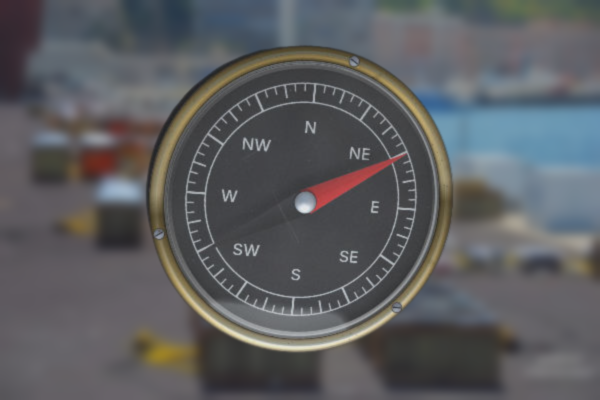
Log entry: **60** °
